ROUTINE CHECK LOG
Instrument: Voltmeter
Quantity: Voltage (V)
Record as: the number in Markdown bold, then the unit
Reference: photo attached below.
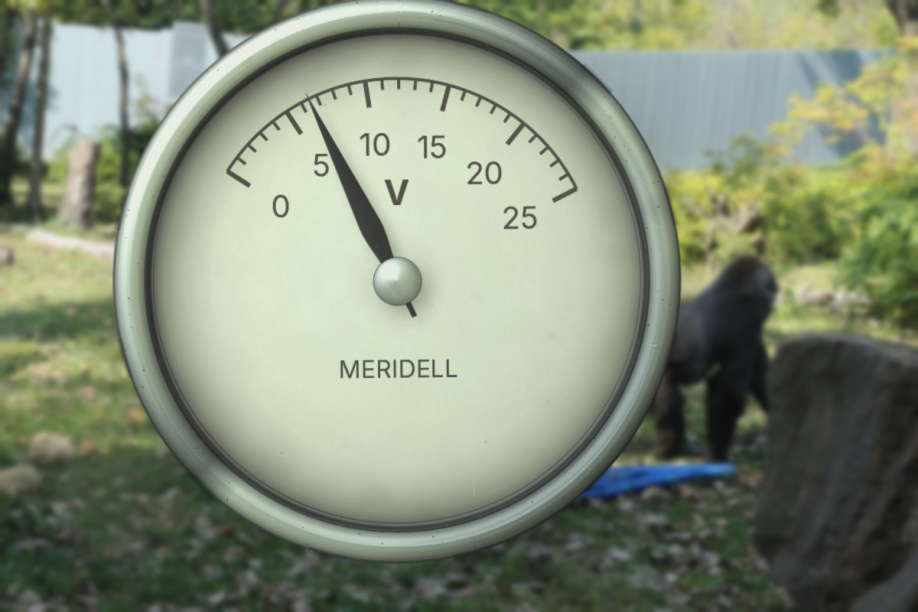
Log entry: **6.5** V
